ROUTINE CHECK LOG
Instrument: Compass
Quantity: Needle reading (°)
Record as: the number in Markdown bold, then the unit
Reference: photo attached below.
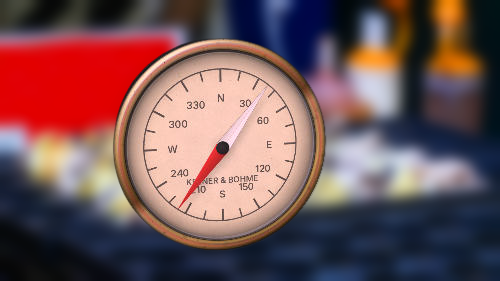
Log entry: **217.5** °
